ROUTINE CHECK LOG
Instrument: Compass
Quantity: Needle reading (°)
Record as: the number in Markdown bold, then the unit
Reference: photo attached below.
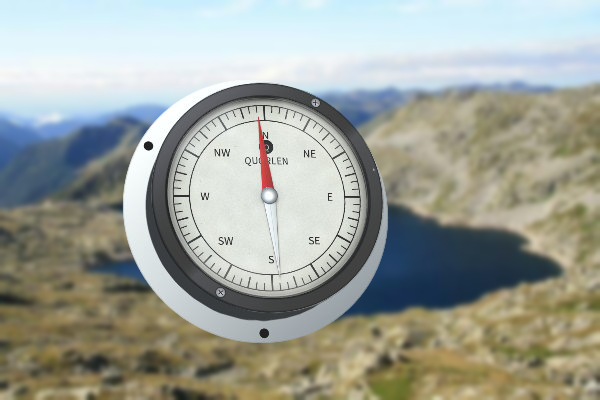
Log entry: **355** °
